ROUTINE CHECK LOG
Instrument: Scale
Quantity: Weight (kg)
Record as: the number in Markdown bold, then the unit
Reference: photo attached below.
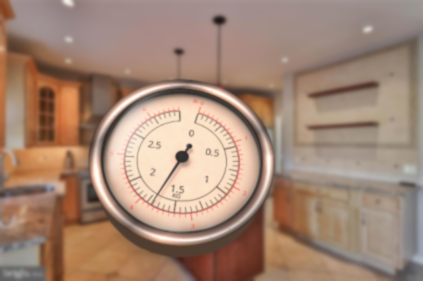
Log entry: **1.7** kg
